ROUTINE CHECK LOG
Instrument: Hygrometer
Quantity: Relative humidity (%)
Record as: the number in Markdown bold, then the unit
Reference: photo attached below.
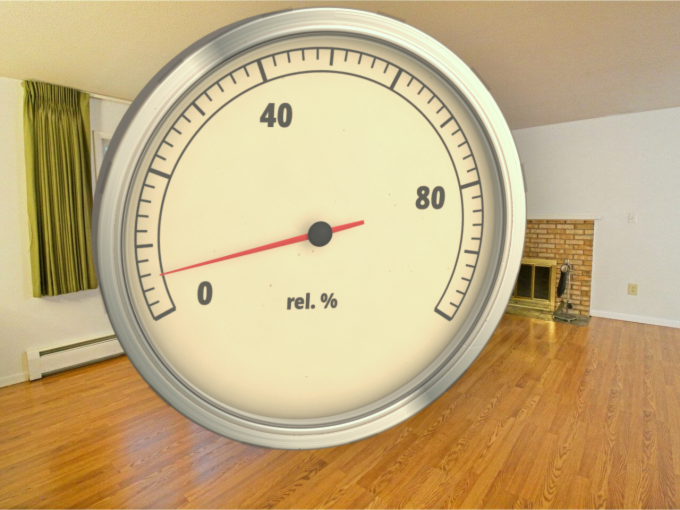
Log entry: **6** %
